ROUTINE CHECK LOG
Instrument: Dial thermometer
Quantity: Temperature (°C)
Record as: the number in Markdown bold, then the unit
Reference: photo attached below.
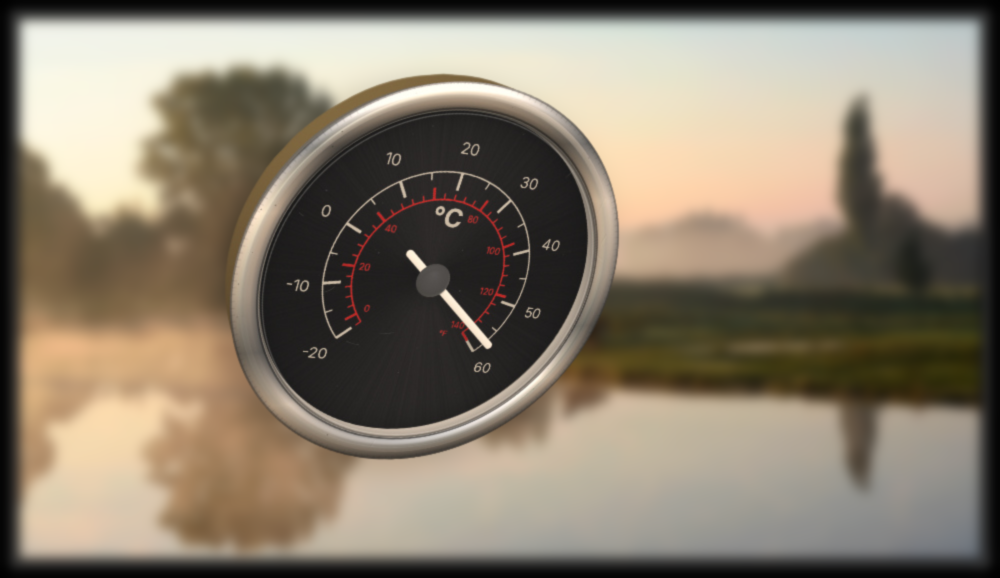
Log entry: **57.5** °C
